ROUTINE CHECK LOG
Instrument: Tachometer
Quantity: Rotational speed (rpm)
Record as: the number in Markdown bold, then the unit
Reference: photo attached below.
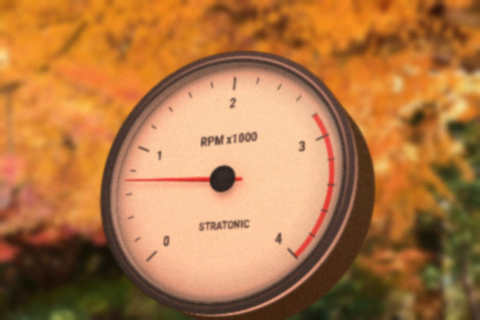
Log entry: **700** rpm
